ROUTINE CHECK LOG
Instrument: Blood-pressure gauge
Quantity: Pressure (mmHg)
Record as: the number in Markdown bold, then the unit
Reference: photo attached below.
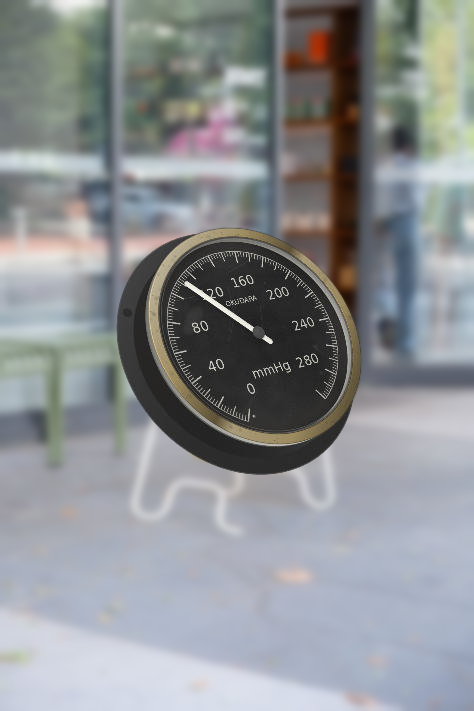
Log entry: **110** mmHg
